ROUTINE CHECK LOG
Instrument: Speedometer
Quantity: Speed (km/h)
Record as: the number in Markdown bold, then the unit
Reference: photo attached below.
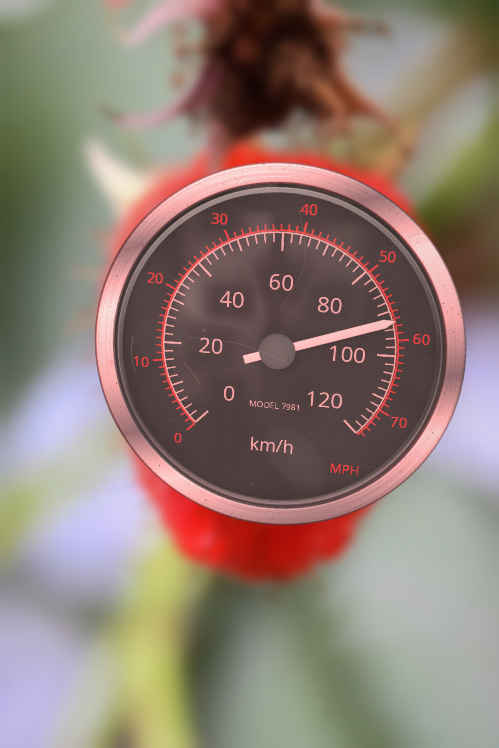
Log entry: **92** km/h
